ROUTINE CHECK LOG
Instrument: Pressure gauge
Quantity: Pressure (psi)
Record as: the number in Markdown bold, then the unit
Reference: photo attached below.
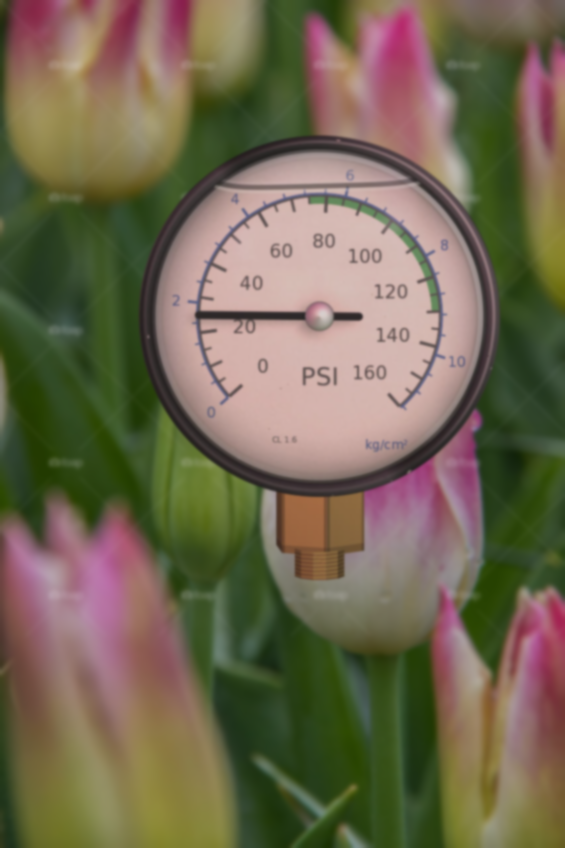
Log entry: **25** psi
